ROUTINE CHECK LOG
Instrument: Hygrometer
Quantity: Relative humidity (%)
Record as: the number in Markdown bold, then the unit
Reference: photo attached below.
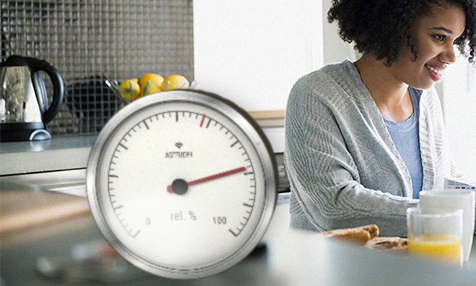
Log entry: **78** %
